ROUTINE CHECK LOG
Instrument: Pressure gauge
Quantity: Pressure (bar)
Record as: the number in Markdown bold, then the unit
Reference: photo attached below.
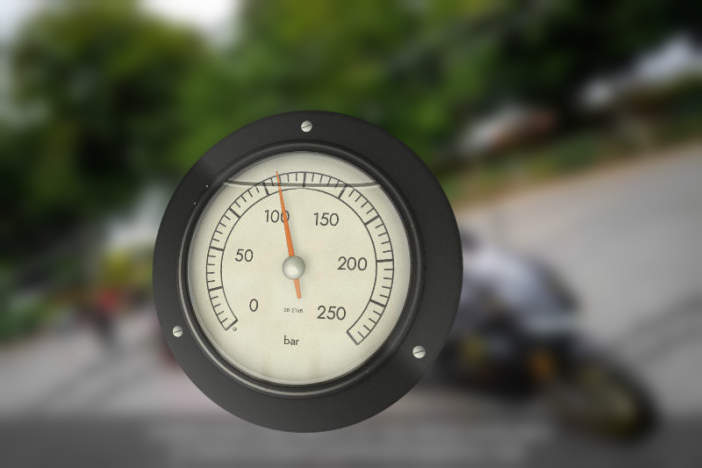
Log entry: **110** bar
